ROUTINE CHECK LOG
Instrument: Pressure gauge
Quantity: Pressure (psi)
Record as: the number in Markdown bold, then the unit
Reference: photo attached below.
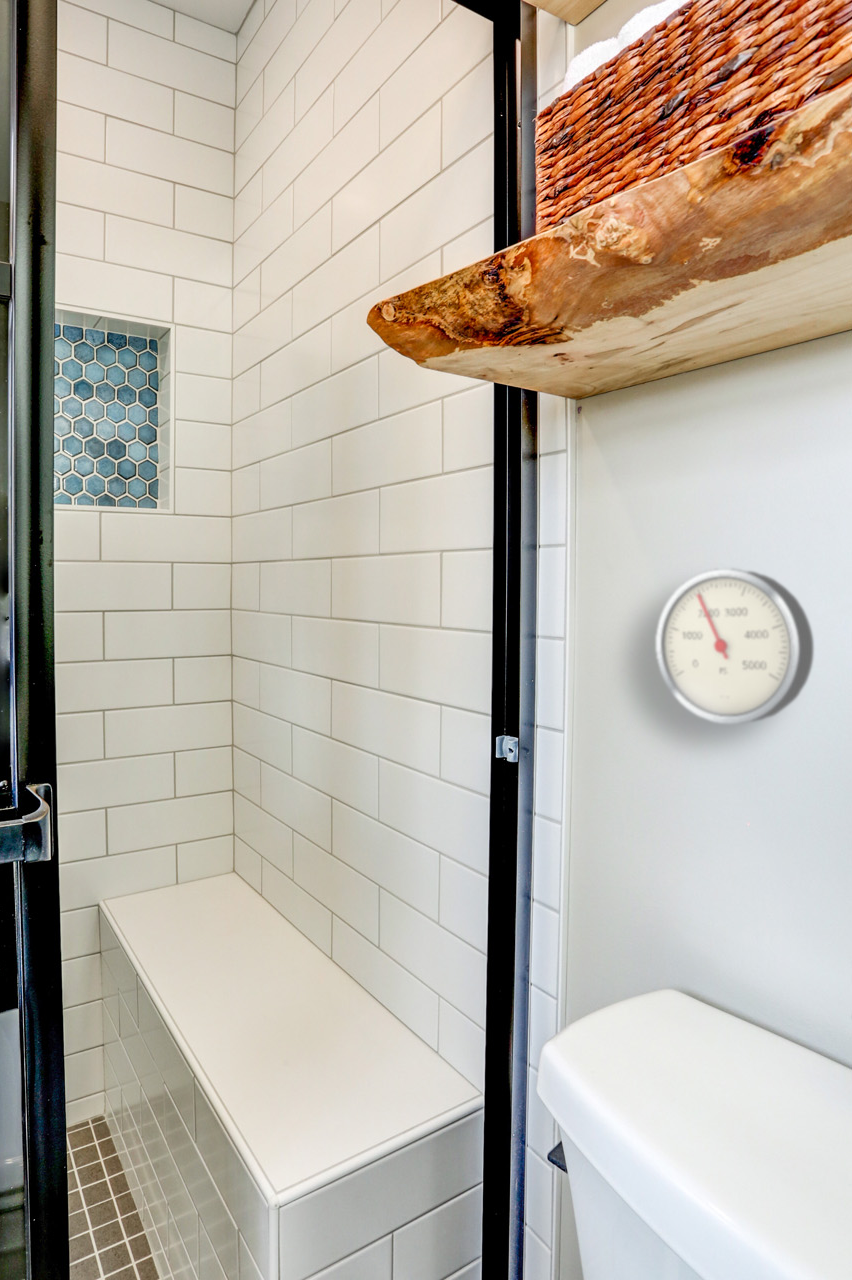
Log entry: **2000** psi
